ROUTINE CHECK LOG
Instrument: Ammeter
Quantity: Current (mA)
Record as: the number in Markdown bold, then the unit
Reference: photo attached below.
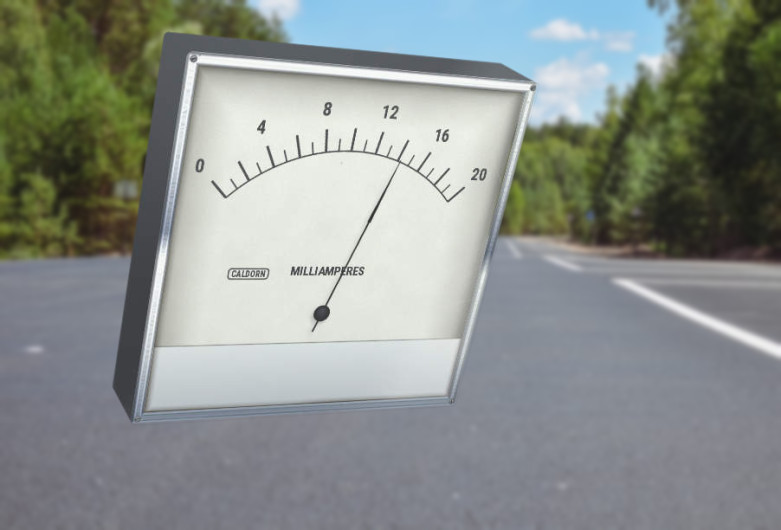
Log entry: **14** mA
